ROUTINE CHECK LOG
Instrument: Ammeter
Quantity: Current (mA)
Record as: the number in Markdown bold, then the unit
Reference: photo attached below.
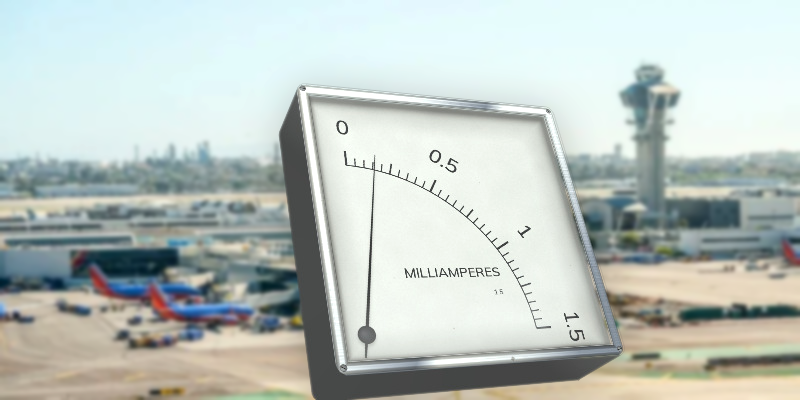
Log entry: **0.15** mA
